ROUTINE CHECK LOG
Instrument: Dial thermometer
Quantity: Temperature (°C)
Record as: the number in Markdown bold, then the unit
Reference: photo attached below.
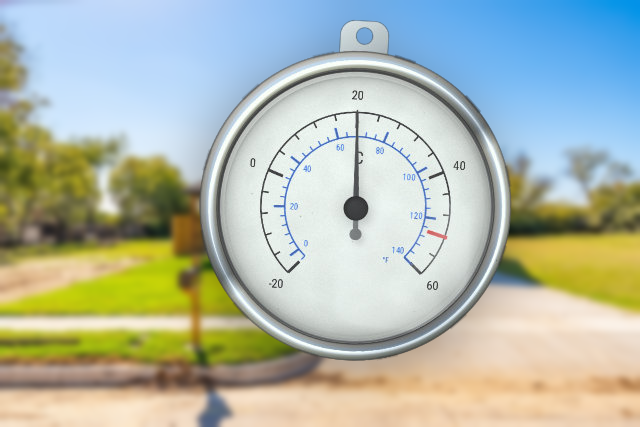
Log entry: **20** °C
